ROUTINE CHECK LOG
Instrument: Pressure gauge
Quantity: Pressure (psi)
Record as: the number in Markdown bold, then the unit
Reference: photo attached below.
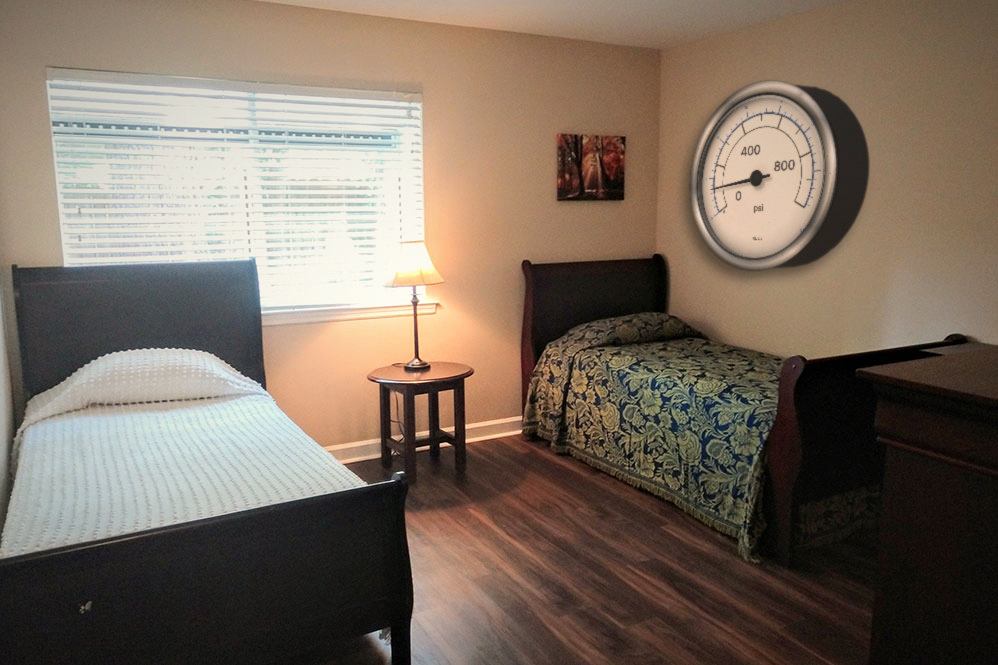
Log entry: **100** psi
